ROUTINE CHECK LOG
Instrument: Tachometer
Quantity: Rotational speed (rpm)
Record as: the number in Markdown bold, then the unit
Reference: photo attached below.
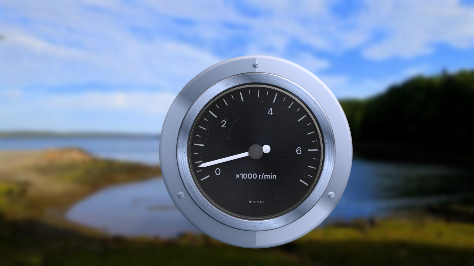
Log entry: **375** rpm
